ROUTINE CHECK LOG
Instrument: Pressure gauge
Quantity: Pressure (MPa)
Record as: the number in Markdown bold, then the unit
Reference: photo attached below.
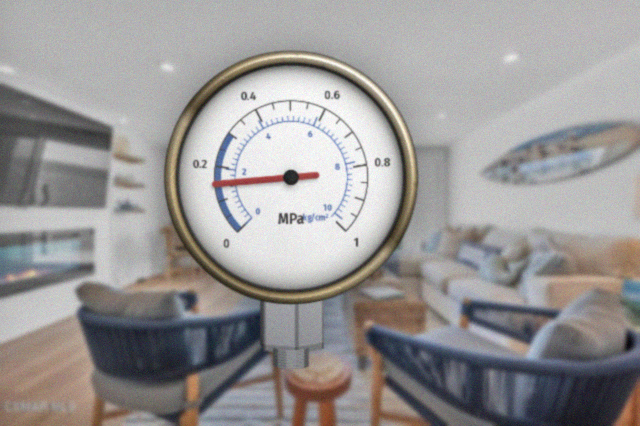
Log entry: **0.15** MPa
